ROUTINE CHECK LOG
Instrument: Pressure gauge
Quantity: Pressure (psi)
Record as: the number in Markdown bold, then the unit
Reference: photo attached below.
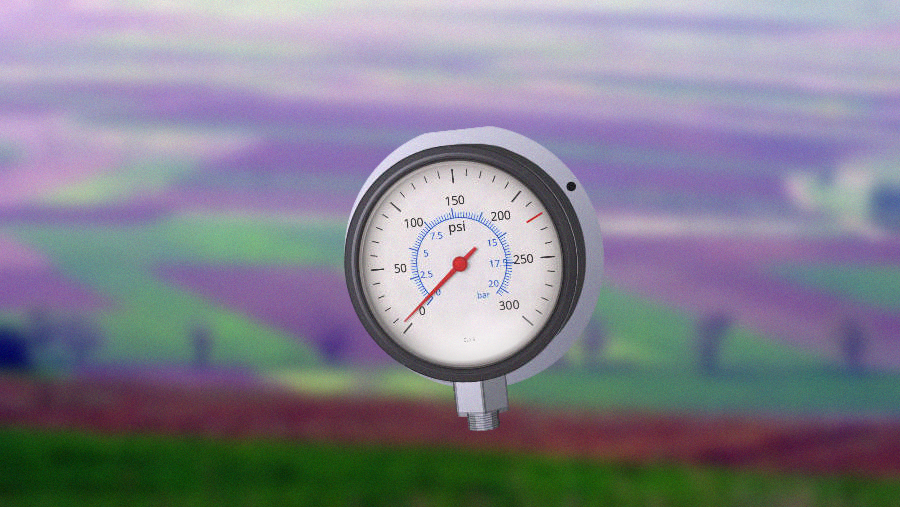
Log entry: **5** psi
